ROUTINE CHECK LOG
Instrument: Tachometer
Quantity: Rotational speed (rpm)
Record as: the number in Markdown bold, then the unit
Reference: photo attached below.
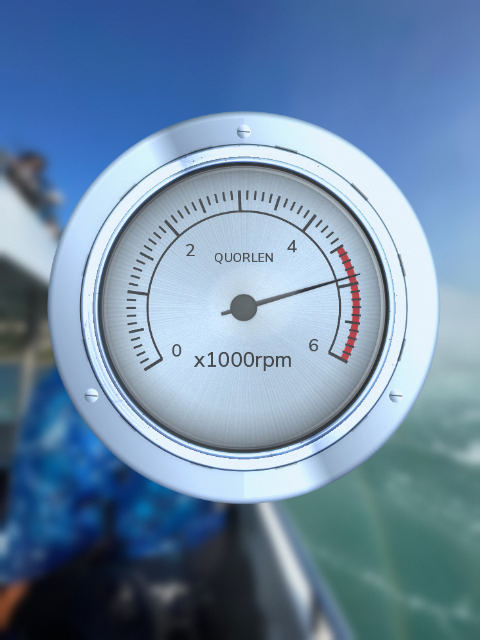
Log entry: **4900** rpm
